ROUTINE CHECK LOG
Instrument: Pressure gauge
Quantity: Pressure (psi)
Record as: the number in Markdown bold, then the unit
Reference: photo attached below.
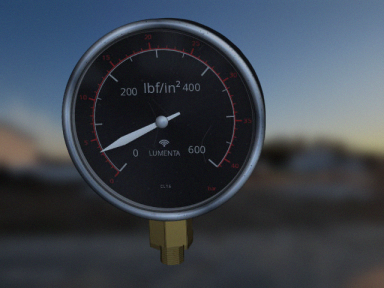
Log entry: **50** psi
